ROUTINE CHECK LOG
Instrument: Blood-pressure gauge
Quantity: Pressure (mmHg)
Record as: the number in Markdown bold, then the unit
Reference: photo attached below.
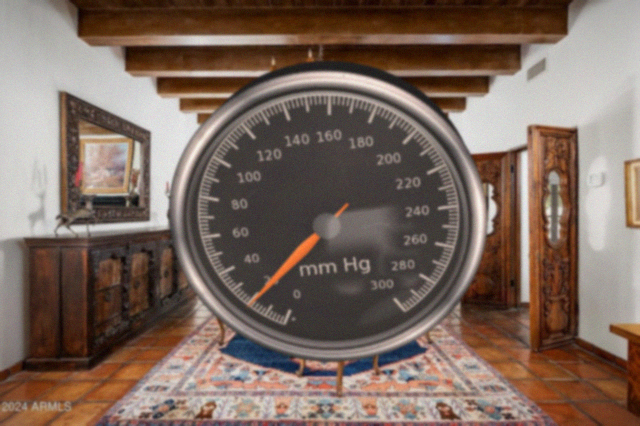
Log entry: **20** mmHg
